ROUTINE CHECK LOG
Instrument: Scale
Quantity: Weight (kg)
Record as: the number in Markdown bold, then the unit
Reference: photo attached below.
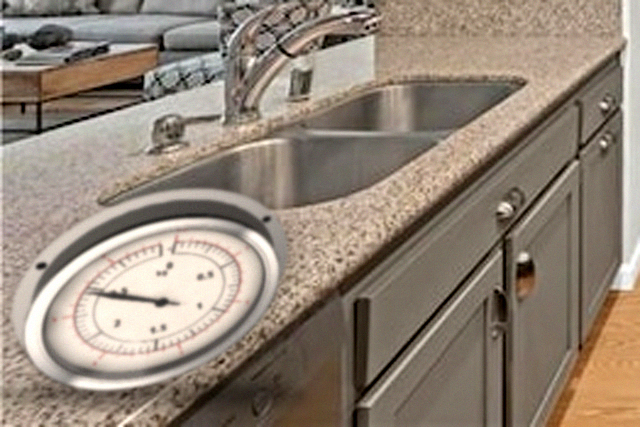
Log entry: **2.5** kg
